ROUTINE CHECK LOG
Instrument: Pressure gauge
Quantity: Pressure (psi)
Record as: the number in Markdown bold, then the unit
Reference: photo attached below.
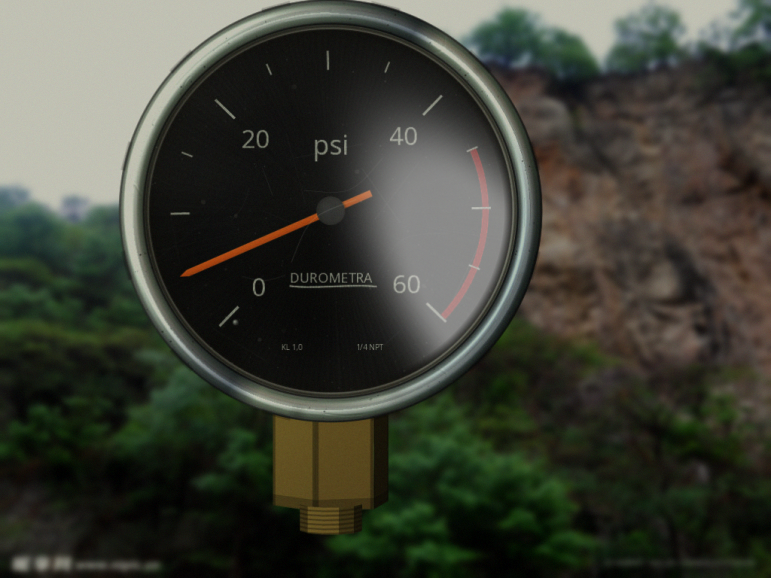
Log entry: **5** psi
